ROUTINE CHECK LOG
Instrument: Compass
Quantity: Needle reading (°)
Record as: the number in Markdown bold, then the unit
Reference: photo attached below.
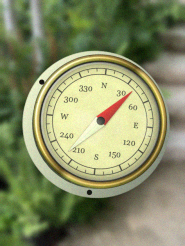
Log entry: **40** °
